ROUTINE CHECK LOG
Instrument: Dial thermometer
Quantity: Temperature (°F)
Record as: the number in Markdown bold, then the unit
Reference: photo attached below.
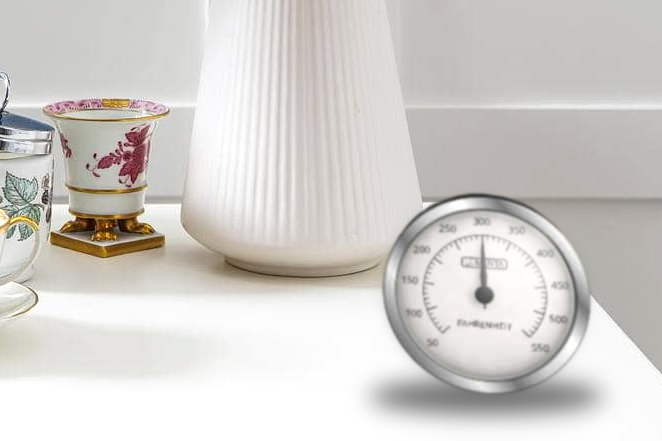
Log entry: **300** °F
